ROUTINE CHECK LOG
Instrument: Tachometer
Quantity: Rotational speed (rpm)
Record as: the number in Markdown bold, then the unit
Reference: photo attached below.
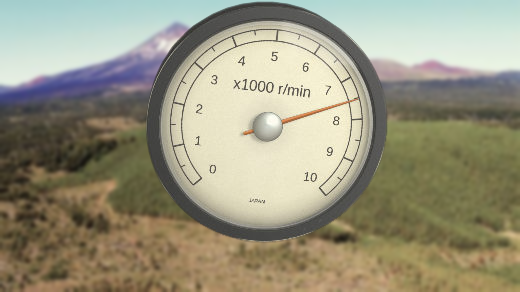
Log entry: **7500** rpm
